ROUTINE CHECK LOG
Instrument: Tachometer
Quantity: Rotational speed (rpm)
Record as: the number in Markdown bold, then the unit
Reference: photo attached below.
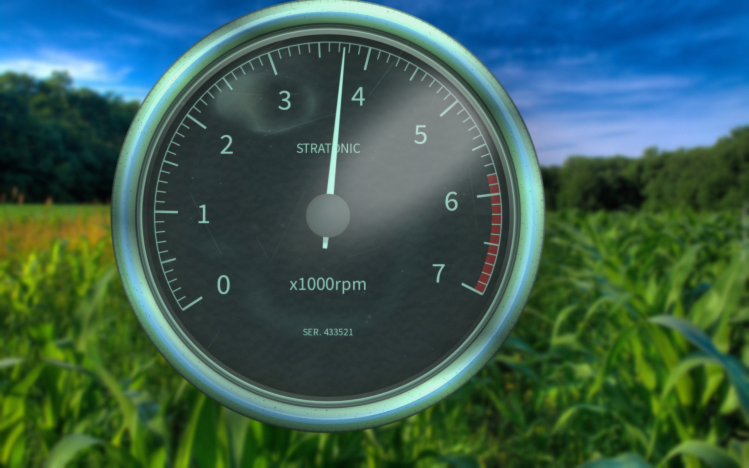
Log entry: **3750** rpm
